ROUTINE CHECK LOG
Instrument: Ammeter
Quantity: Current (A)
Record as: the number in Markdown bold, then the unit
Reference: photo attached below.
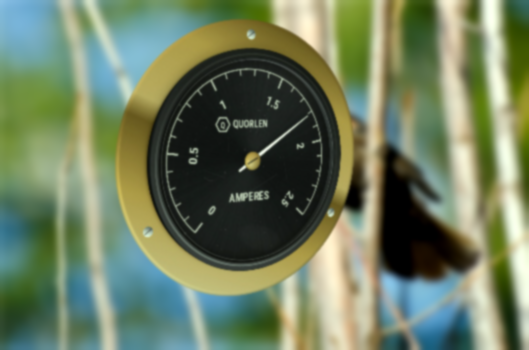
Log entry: **1.8** A
